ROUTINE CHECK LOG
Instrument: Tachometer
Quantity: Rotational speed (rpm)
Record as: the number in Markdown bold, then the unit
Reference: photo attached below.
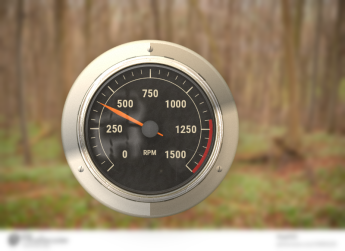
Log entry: **400** rpm
